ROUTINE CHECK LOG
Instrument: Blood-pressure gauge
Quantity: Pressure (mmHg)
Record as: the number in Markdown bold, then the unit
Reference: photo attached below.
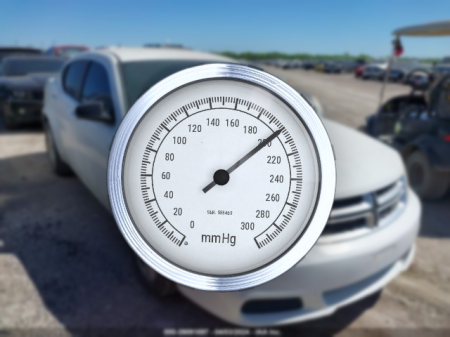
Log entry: **200** mmHg
